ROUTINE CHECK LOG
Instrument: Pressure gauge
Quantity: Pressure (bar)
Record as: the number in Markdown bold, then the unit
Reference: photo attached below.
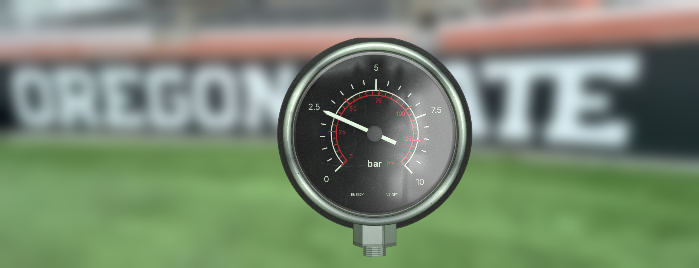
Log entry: **2.5** bar
